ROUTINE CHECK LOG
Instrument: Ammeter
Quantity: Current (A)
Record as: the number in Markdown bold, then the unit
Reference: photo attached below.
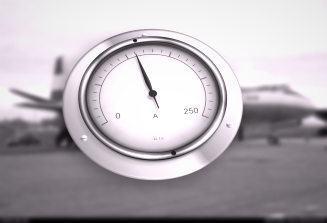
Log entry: **110** A
